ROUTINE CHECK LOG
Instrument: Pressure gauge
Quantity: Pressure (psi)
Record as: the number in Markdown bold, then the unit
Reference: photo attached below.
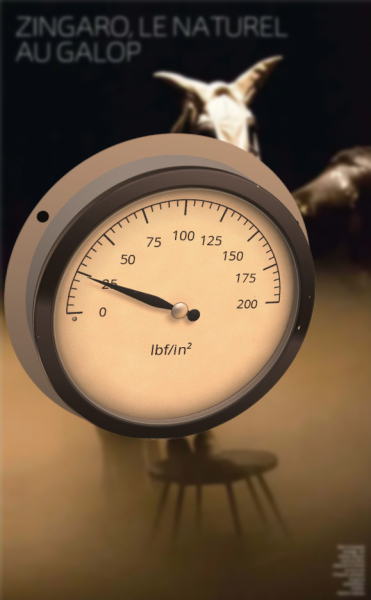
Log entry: **25** psi
